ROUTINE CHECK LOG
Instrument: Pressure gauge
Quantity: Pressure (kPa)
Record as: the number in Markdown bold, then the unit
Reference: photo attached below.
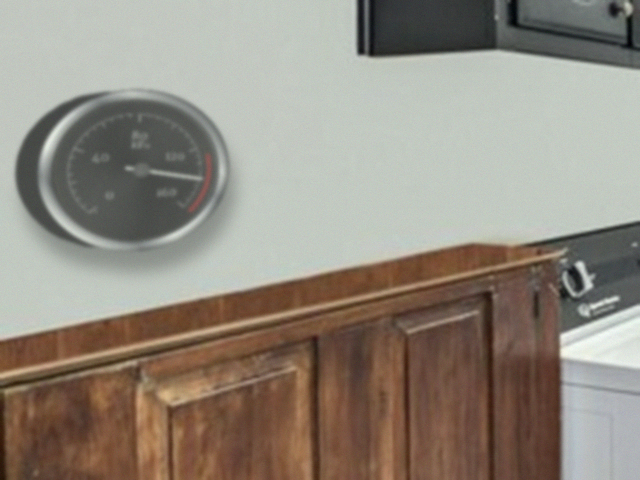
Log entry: **140** kPa
